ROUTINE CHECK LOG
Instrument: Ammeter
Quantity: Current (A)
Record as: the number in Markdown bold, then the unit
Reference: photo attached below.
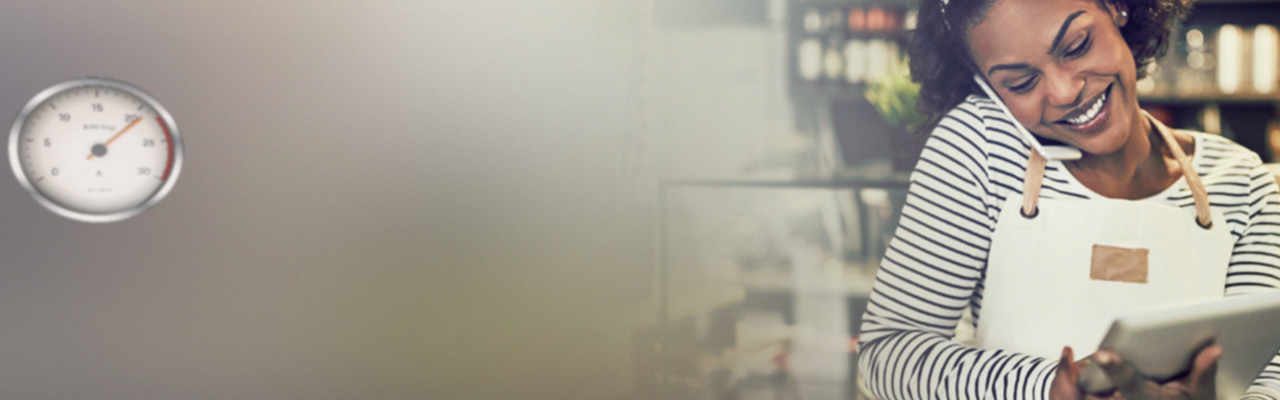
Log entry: **21** A
